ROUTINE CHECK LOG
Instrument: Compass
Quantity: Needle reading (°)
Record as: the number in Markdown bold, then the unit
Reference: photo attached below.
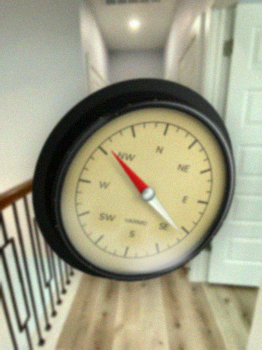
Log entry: **305** °
